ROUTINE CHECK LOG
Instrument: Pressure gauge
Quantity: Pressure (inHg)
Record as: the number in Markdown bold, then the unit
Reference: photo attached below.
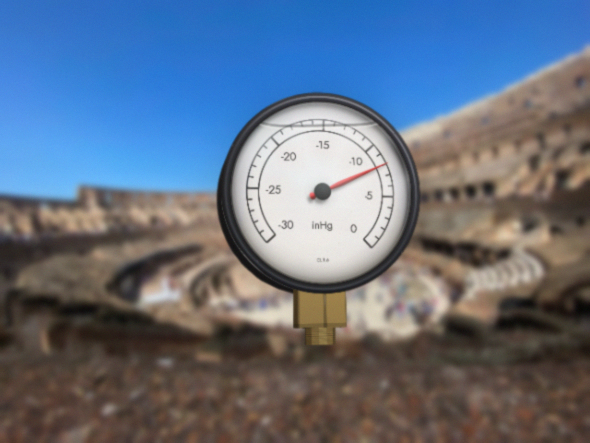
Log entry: **-8** inHg
